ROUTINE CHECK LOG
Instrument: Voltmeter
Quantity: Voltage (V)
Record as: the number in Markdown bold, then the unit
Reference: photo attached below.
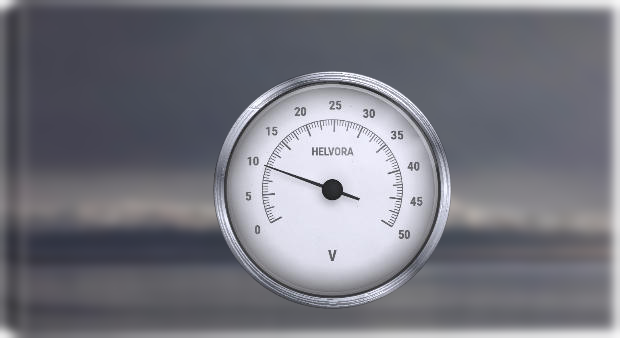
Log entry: **10** V
